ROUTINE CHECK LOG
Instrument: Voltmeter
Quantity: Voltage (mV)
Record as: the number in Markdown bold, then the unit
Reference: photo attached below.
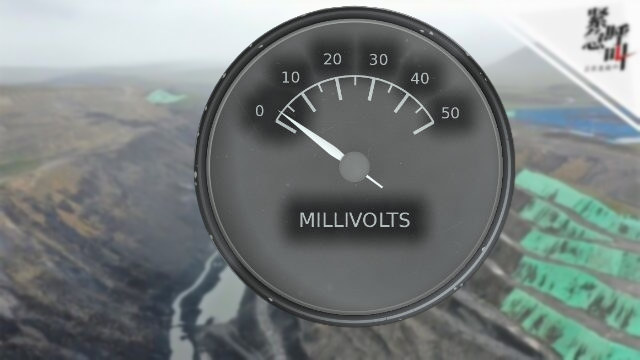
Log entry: **2.5** mV
